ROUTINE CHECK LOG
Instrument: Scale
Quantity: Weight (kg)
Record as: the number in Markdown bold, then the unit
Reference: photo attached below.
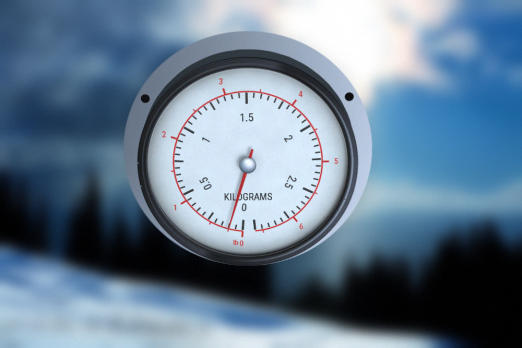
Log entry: **0.1** kg
